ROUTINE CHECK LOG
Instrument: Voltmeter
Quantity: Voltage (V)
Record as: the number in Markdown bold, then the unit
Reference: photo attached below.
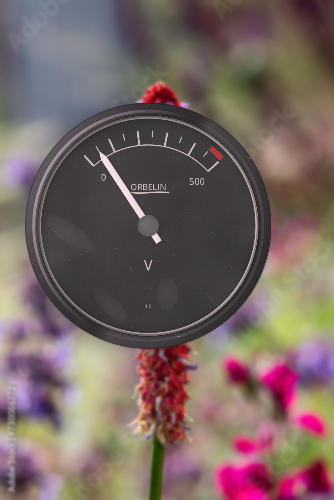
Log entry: **50** V
